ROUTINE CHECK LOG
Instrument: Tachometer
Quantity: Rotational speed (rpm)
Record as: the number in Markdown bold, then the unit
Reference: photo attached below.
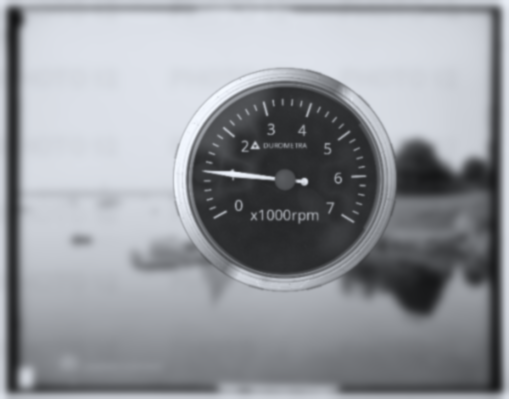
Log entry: **1000** rpm
